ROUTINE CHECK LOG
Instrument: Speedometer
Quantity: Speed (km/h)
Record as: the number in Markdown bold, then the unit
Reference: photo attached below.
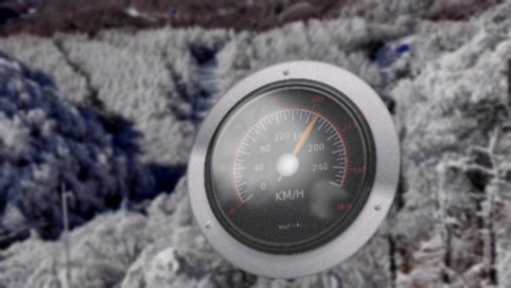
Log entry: **170** km/h
